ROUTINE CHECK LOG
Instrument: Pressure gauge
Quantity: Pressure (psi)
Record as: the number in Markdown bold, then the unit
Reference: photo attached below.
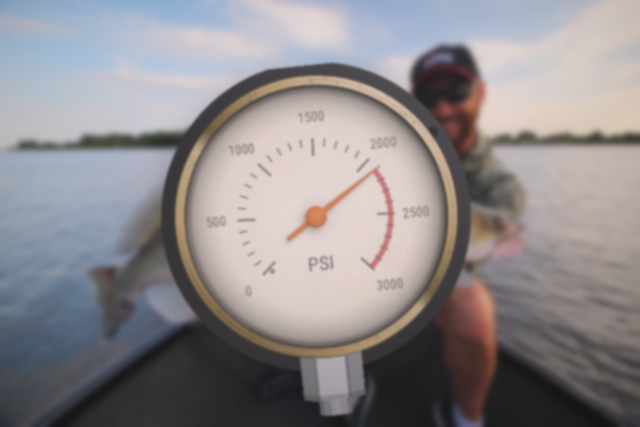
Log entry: **2100** psi
